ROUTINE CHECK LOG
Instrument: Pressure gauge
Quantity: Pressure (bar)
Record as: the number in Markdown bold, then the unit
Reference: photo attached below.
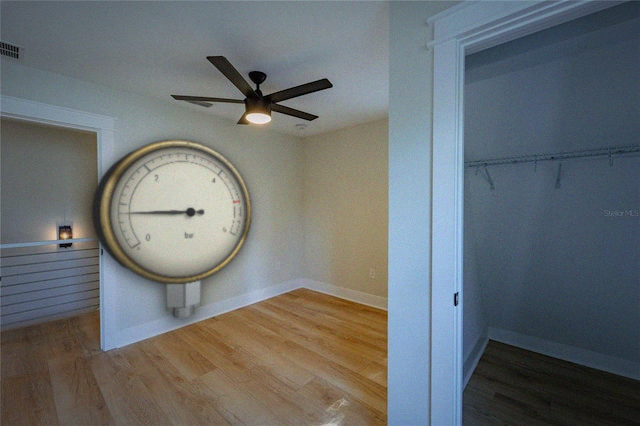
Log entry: **0.8** bar
